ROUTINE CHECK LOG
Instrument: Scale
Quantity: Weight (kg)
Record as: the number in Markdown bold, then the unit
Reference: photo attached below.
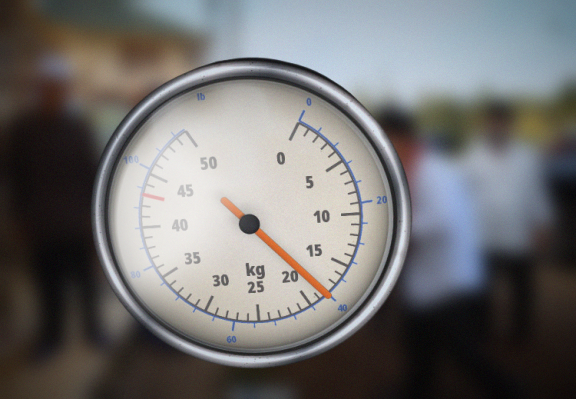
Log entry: **18** kg
